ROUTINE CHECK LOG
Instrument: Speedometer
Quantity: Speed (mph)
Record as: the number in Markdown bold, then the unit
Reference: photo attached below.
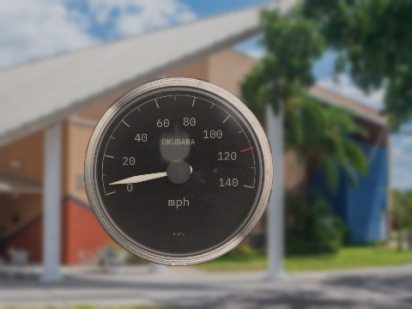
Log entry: **5** mph
